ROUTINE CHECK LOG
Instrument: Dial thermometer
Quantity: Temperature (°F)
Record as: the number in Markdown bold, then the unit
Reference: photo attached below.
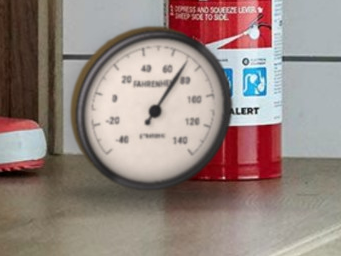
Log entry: **70** °F
